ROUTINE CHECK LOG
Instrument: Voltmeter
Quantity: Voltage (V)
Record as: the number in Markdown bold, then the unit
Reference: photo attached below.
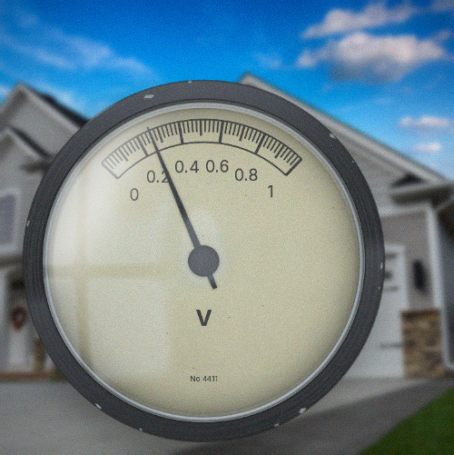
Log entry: **0.26** V
